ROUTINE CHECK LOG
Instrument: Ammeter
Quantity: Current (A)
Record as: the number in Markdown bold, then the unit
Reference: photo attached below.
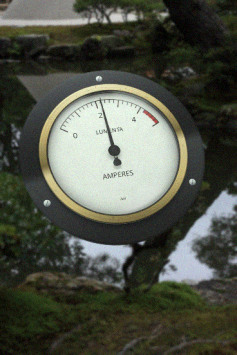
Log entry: **2.2** A
